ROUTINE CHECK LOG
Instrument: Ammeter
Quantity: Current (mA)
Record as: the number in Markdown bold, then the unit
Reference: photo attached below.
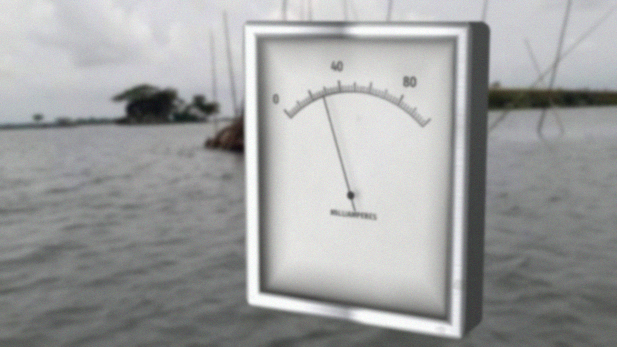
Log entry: **30** mA
